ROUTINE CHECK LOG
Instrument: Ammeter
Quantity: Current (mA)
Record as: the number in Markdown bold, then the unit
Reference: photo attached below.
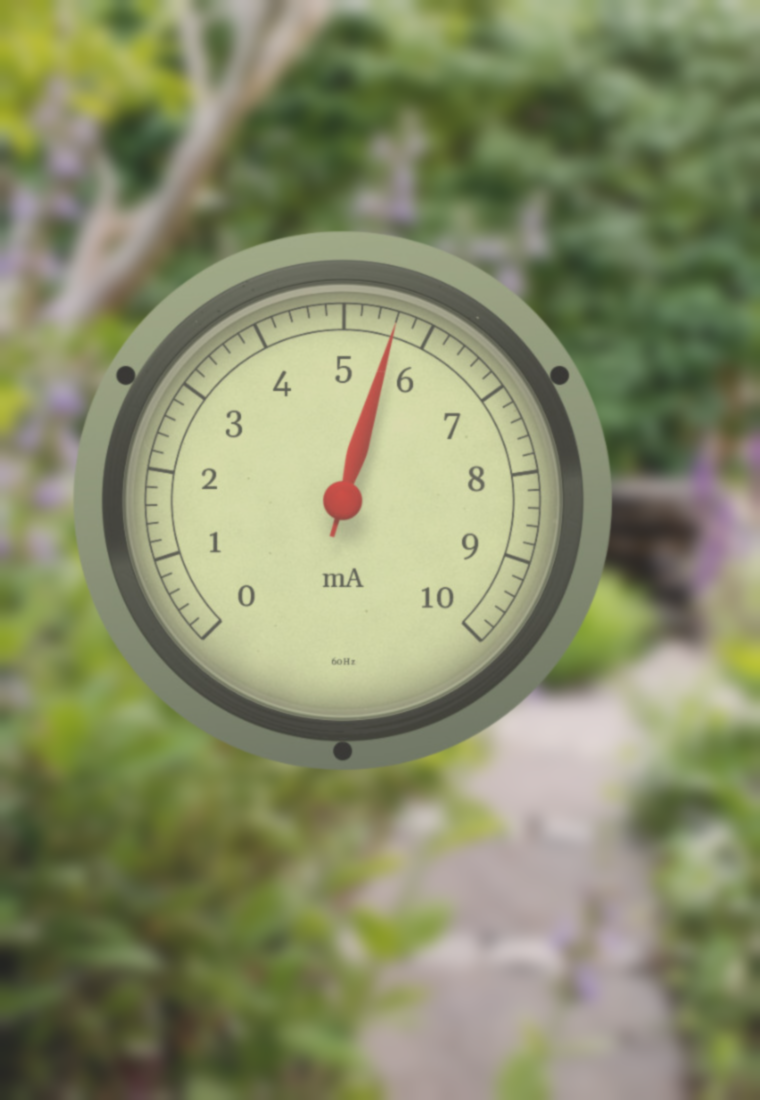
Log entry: **5.6** mA
